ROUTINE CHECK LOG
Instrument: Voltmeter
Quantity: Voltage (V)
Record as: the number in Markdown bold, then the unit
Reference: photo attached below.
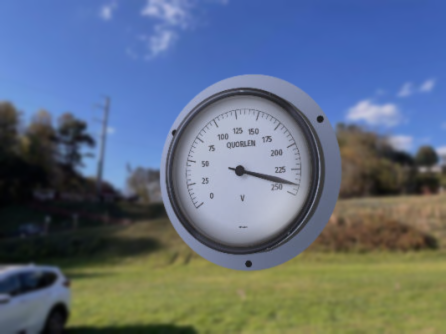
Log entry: **240** V
